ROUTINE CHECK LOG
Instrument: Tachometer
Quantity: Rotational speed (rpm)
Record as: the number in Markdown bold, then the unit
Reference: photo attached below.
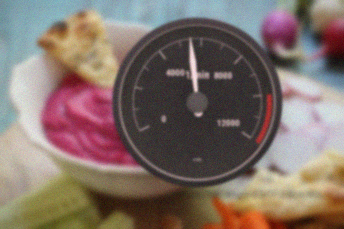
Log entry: **5500** rpm
